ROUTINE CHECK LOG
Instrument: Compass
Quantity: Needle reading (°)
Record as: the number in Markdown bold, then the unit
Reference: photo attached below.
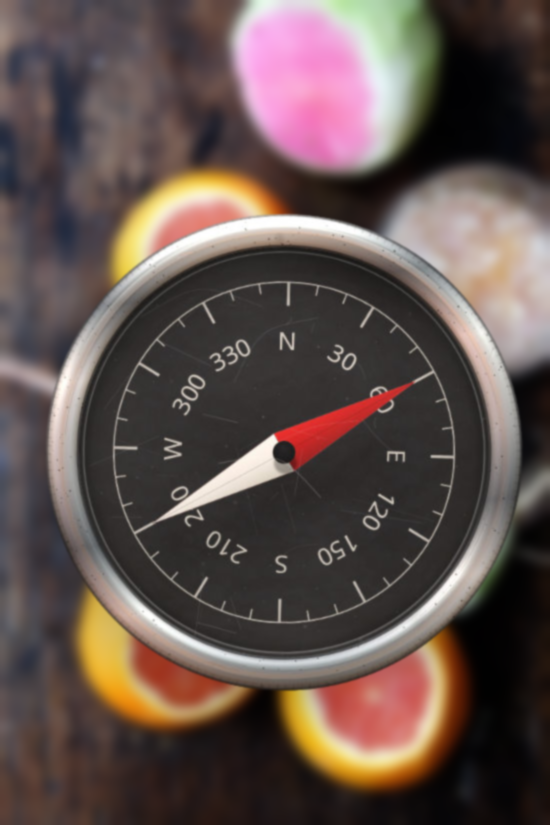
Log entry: **60** °
